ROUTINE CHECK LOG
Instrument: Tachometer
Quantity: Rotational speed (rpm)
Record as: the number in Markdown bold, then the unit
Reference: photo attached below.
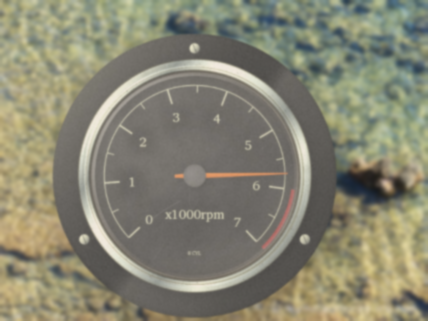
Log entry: **5750** rpm
